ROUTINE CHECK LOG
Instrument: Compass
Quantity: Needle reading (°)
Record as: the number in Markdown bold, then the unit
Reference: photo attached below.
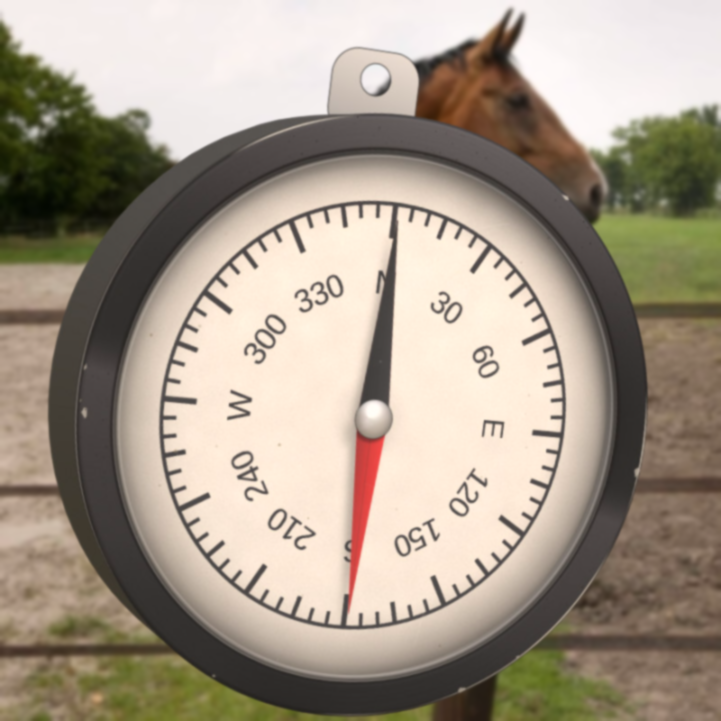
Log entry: **180** °
